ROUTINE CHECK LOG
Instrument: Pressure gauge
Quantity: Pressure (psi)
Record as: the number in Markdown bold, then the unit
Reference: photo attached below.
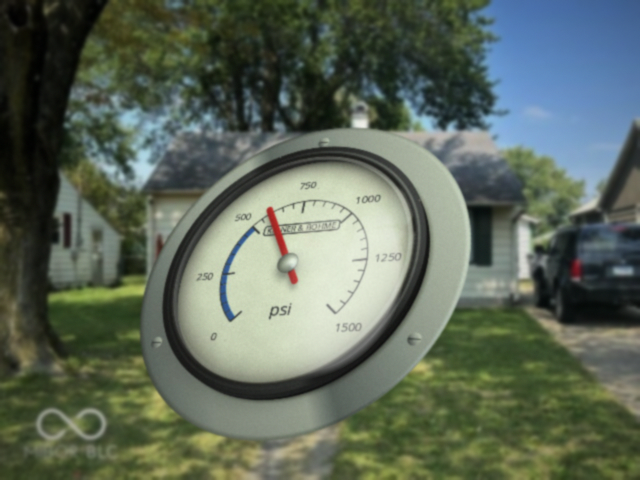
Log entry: **600** psi
